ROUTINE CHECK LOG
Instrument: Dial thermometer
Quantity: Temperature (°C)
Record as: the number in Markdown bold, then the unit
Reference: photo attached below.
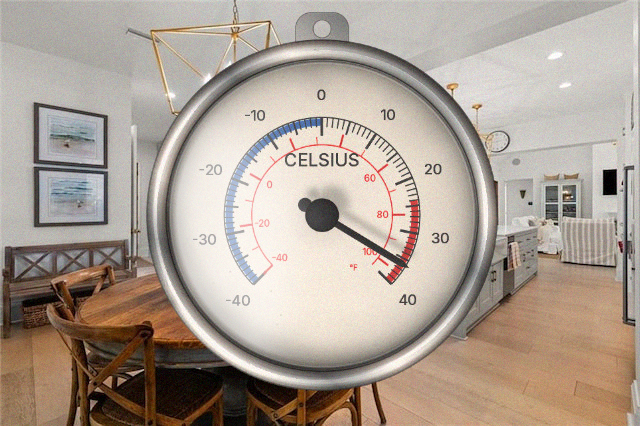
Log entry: **36** °C
